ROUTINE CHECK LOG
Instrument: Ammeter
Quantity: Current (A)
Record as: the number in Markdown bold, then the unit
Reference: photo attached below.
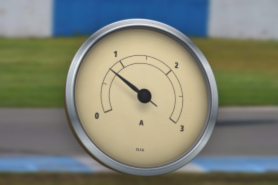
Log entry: **0.75** A
